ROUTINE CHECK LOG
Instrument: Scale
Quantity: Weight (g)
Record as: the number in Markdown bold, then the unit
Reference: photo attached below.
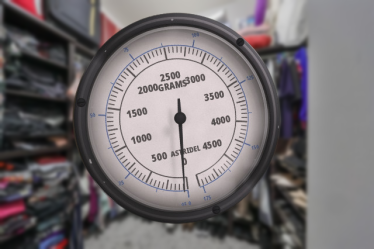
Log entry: **50** g
